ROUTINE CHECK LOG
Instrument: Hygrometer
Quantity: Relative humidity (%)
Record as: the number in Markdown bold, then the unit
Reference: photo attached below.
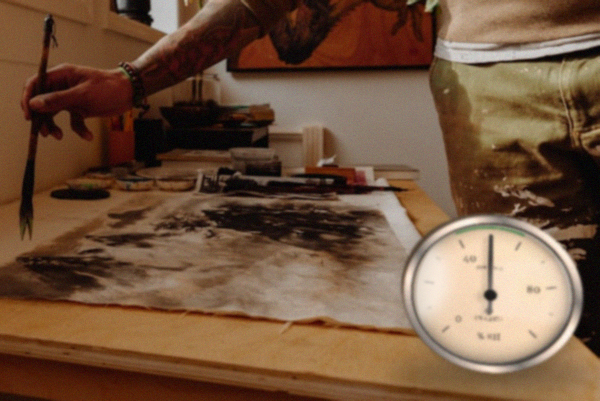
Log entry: **50** %
